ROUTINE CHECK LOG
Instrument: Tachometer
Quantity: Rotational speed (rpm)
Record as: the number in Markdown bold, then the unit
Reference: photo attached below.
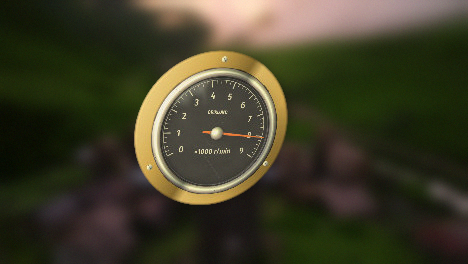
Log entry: **8000** rpm
